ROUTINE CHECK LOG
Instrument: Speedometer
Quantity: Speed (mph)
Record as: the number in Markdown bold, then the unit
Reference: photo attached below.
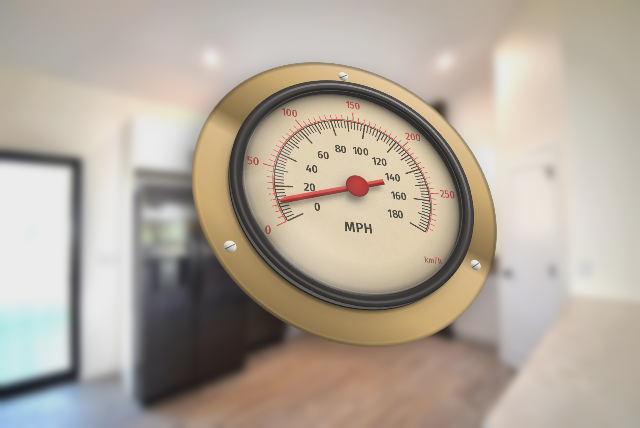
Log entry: **10** mph
